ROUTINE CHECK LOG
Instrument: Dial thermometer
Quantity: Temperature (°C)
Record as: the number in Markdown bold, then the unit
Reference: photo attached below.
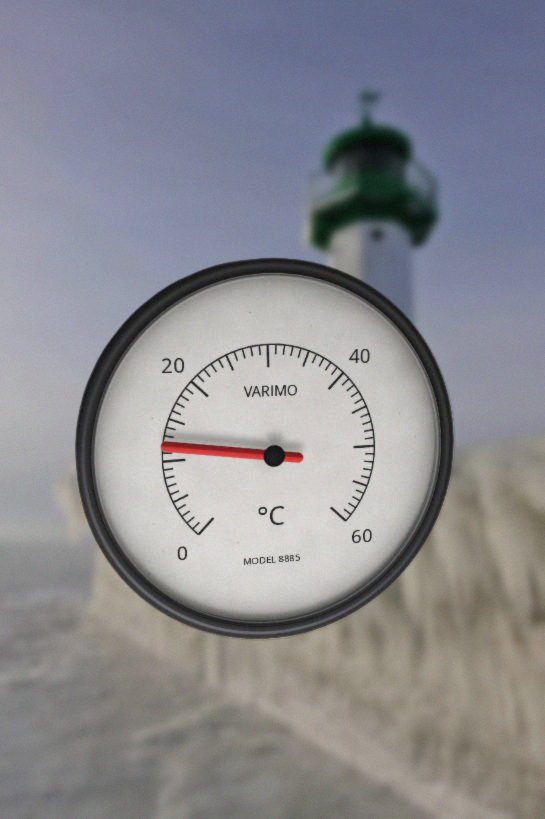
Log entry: **12** °C
